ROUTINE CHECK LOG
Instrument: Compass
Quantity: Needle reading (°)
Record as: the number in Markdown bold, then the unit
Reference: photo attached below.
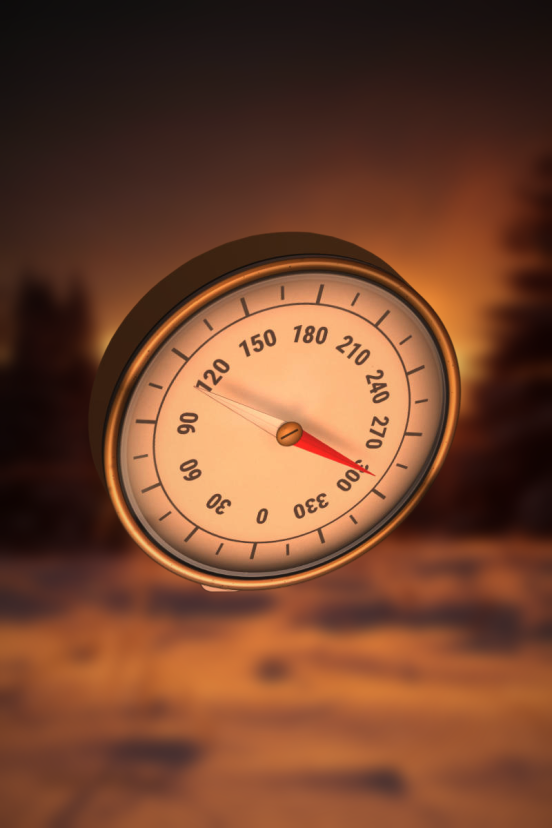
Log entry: **292.5** °
